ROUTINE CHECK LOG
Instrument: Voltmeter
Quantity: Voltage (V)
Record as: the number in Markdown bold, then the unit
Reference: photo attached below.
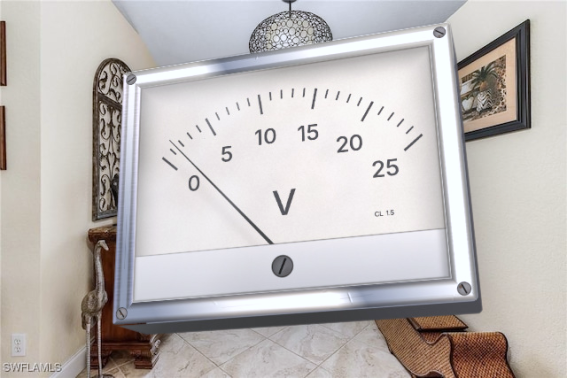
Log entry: **1.5** V
